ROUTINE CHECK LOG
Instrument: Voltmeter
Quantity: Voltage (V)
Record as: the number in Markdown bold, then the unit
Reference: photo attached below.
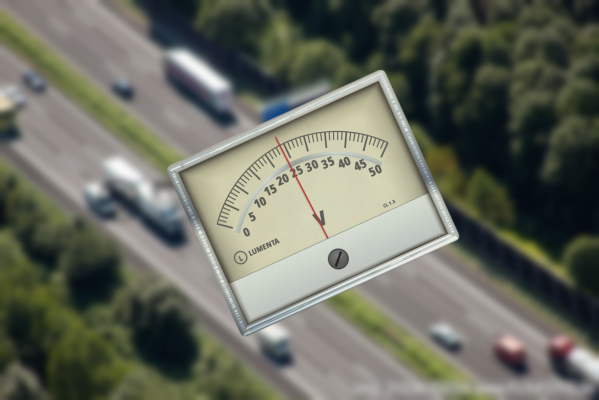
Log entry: **24** V
